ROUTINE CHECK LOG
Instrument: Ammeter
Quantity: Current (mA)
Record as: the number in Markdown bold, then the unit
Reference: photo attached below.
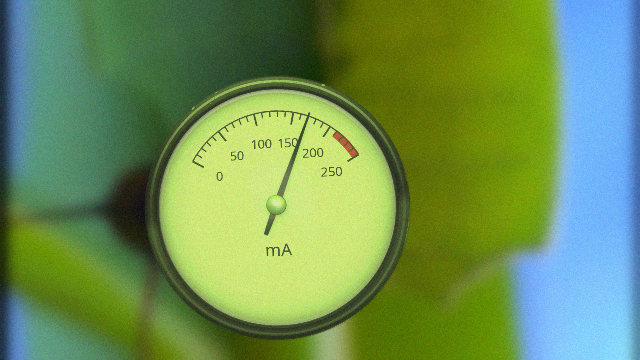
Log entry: **170** mA
